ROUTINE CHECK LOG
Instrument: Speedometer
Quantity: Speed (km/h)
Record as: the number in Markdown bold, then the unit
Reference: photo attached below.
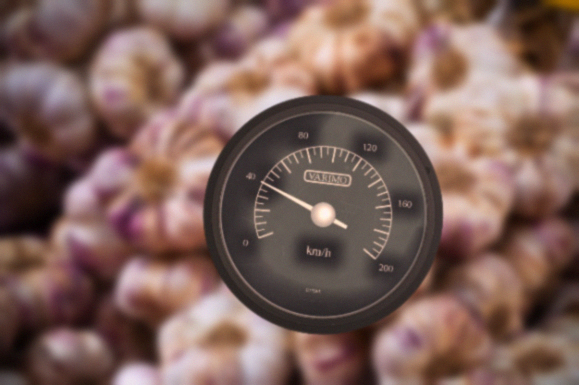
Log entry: **40** km/h
